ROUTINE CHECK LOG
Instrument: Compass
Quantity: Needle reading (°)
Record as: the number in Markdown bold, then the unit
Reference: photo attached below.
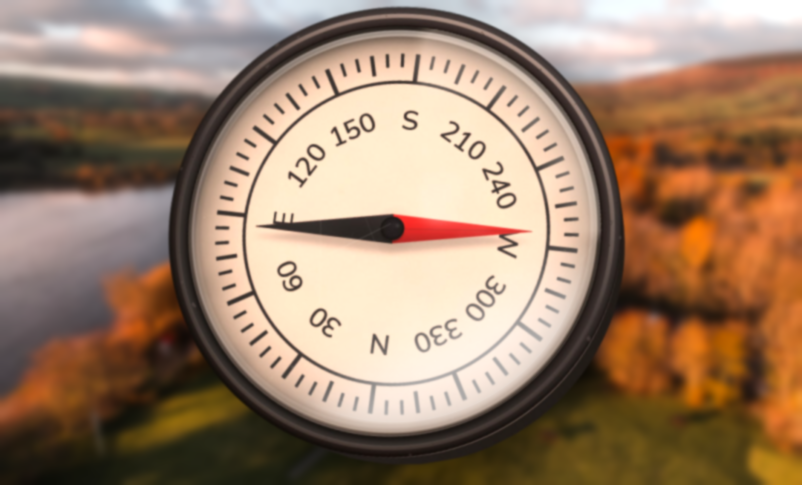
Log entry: **265** °
